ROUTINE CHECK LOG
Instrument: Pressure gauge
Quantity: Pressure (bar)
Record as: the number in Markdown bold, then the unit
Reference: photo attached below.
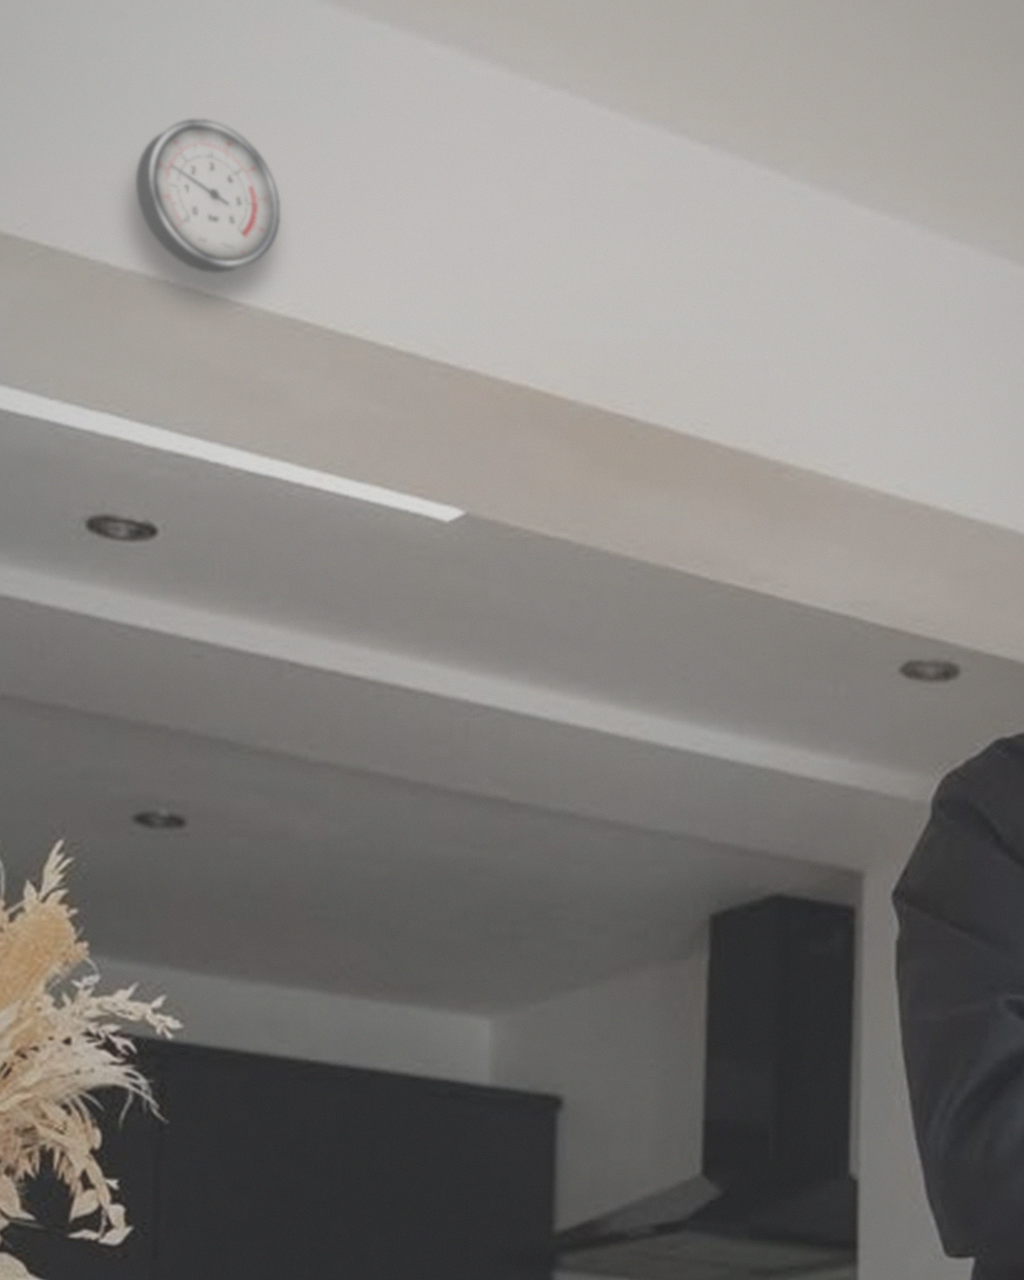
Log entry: **1.5** bar
